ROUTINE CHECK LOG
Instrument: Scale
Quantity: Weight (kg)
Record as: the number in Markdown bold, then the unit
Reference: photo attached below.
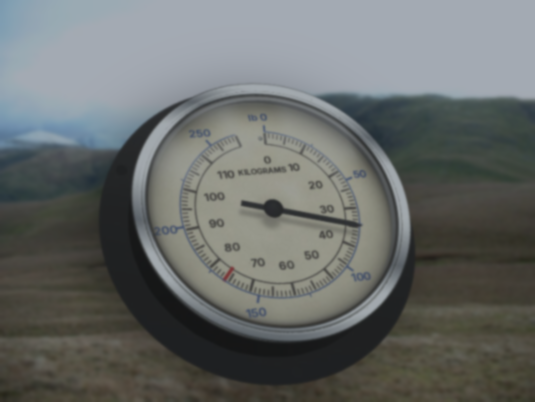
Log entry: **35** kg
